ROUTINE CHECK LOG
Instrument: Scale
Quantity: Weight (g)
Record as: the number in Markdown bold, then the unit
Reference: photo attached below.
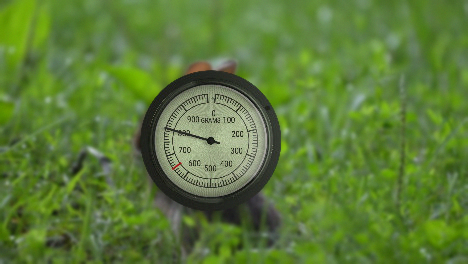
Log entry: **800** g
